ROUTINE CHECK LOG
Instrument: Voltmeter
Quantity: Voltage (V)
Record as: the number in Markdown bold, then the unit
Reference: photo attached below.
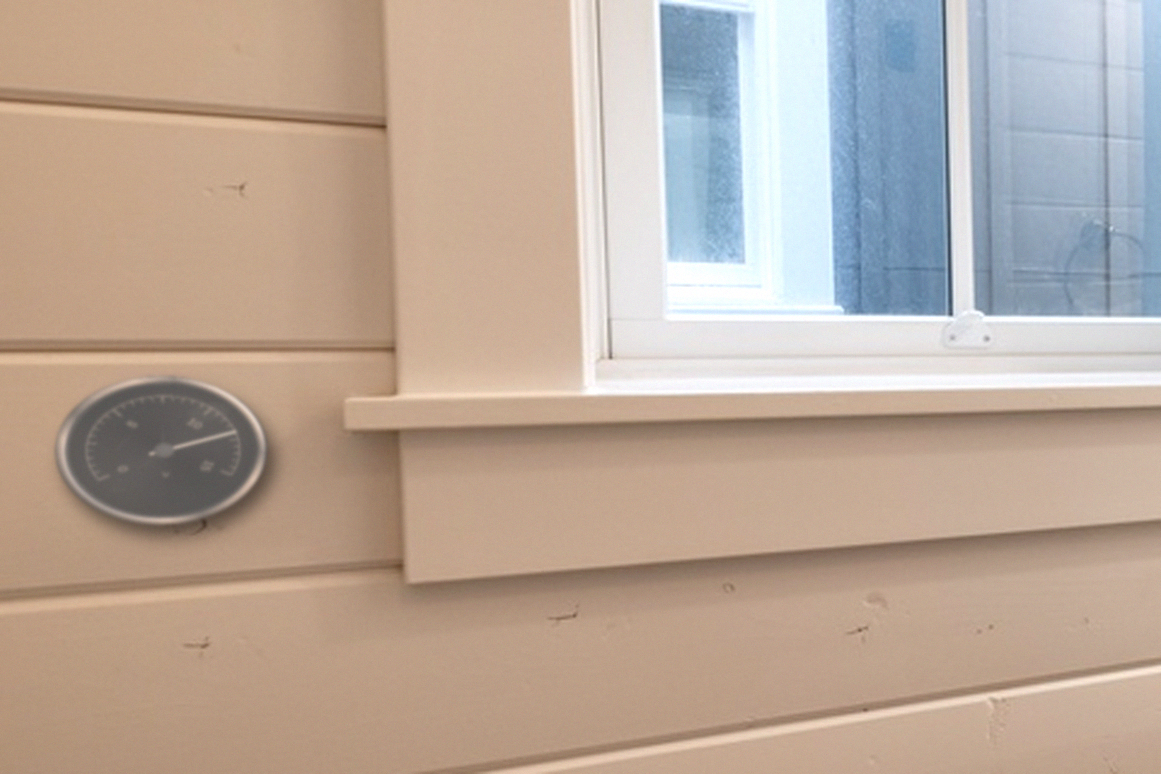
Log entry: **12** V
